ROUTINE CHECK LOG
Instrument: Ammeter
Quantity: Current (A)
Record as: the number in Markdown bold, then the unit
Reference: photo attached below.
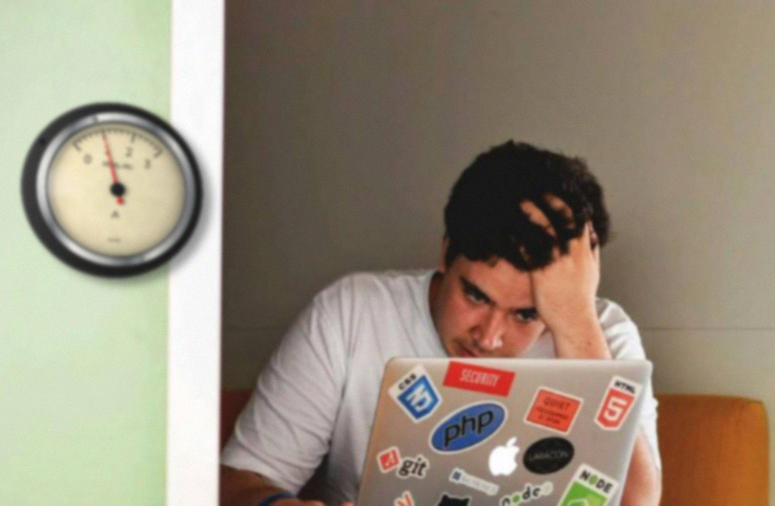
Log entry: **1** A
